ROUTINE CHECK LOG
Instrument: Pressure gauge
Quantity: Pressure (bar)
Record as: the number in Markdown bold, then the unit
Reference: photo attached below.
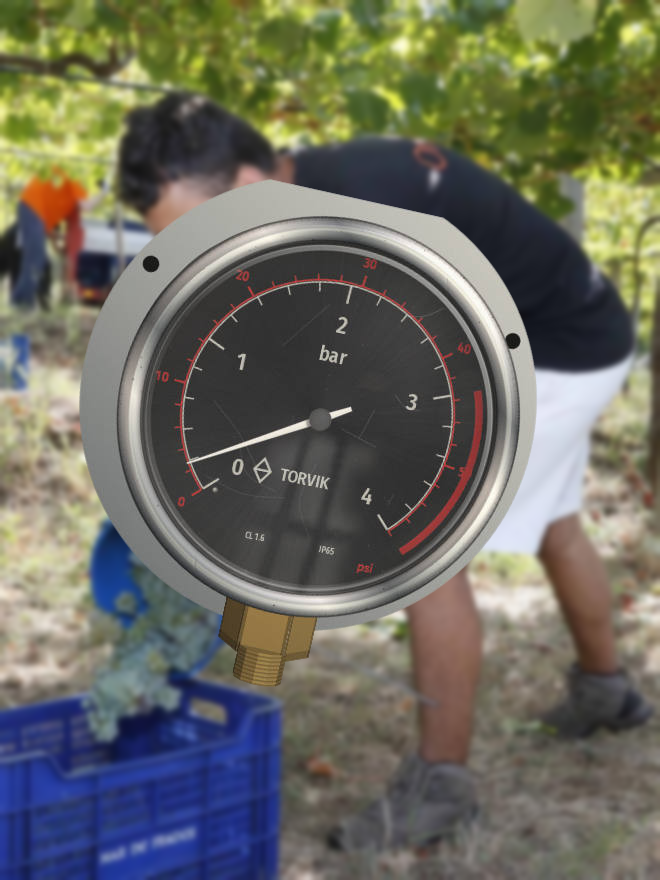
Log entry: **0.2** bar
